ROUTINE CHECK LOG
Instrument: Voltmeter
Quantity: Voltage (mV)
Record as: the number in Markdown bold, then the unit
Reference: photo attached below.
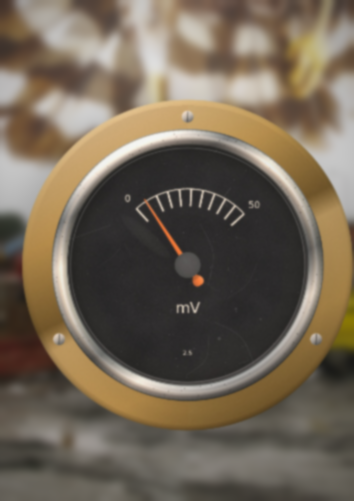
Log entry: **5** mV
